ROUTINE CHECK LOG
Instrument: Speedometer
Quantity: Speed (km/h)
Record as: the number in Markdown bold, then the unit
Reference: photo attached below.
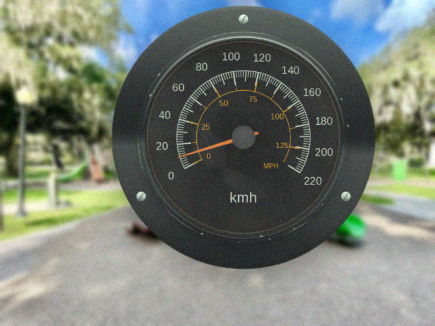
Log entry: **10** km/h
